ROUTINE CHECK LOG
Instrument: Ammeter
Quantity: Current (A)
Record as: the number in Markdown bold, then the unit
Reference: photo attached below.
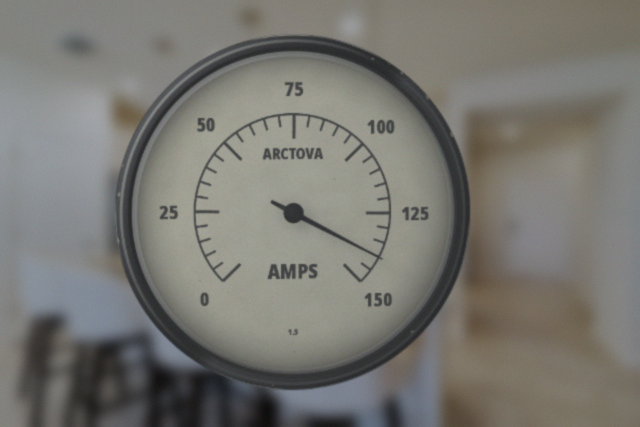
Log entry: **140** A
